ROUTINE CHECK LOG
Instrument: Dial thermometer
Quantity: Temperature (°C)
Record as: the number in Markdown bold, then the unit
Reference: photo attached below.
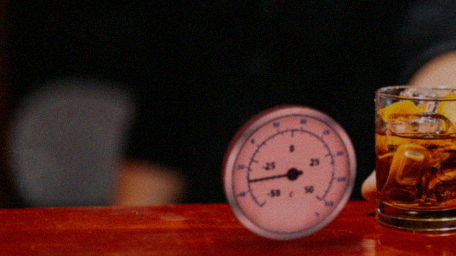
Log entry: **-35** °C
